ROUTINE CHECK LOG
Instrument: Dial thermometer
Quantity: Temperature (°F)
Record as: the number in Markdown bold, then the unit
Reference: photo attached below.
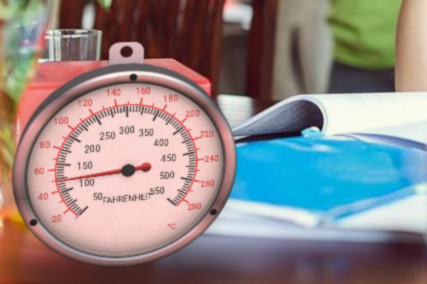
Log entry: **125** °F
